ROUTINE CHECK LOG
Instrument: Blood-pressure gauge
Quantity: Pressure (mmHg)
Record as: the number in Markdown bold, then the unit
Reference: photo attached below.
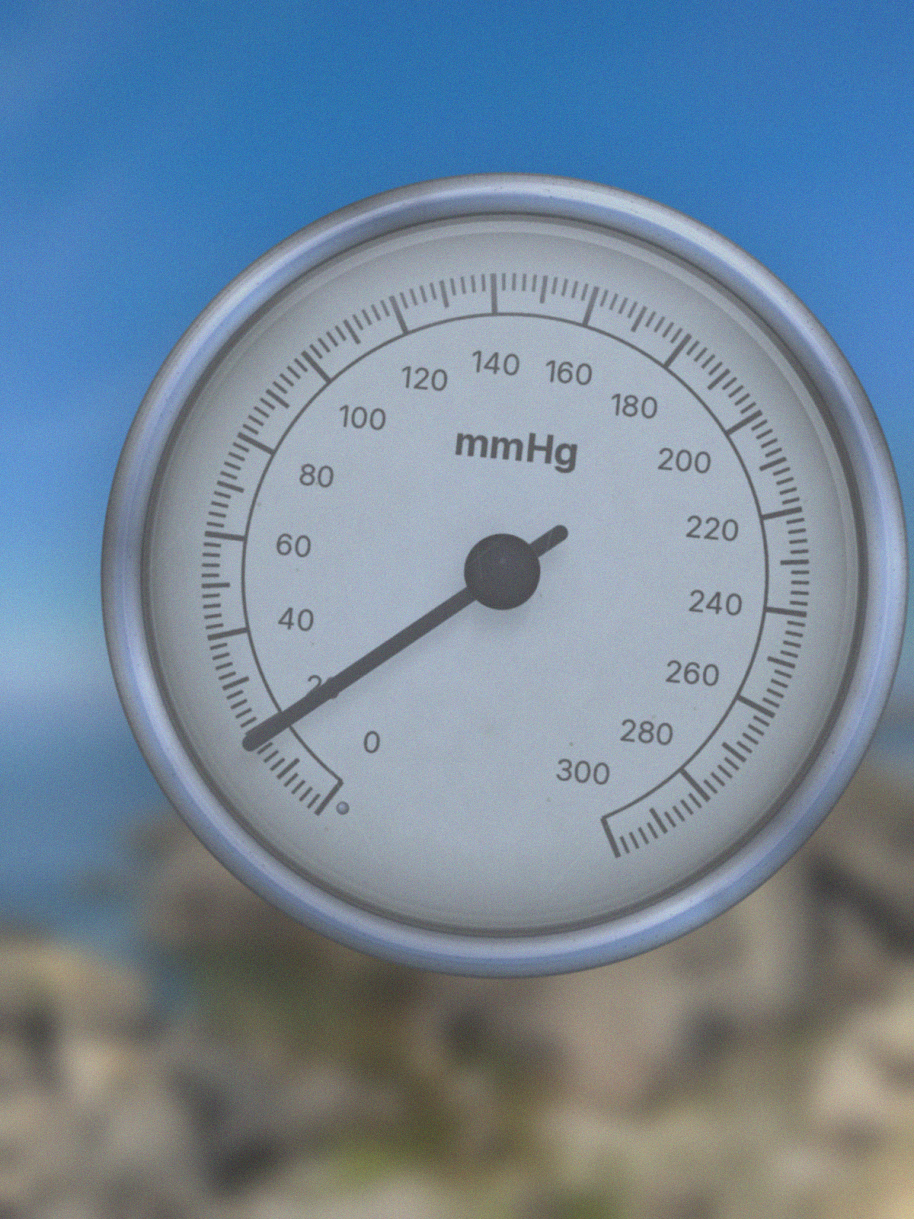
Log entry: **18** mmHg
